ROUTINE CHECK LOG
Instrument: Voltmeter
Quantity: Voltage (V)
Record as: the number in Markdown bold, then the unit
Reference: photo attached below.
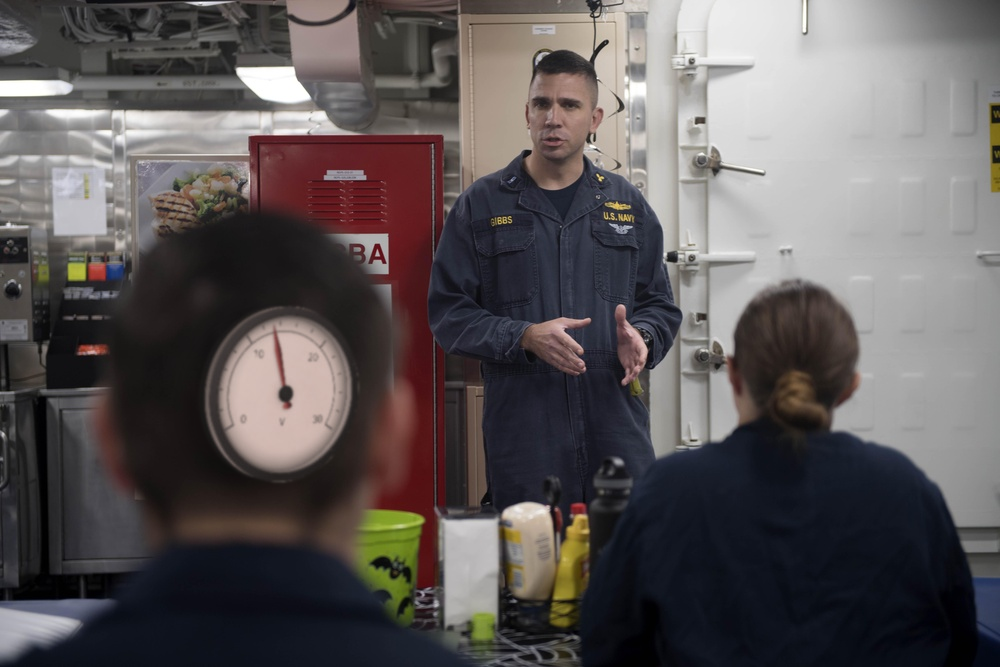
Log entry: **13** V
